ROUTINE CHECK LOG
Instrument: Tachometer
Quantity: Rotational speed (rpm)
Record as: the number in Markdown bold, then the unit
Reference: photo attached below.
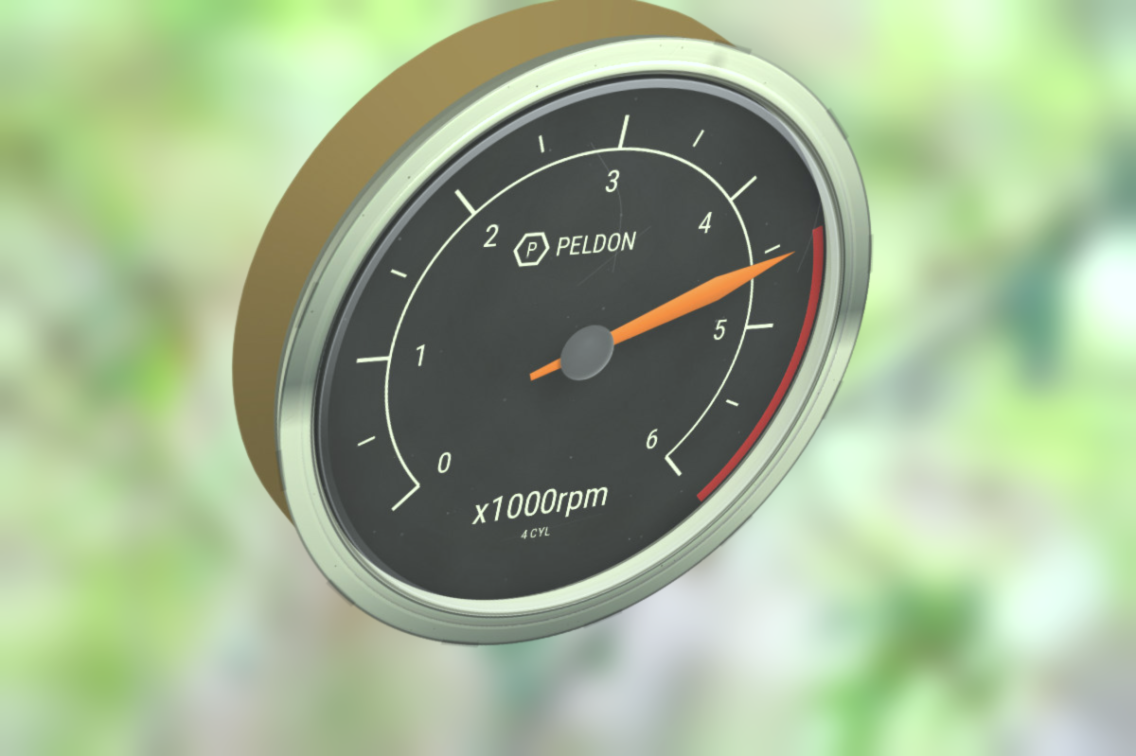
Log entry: **4500** rpm
